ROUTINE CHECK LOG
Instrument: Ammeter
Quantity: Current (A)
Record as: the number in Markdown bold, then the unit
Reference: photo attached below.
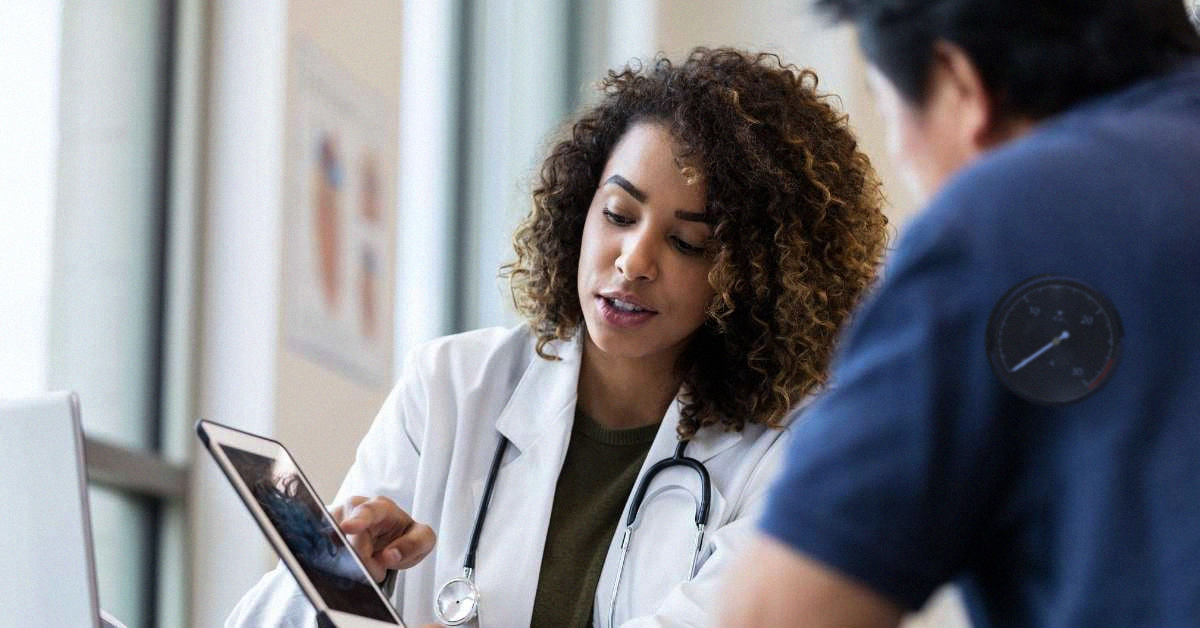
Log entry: **0** A
